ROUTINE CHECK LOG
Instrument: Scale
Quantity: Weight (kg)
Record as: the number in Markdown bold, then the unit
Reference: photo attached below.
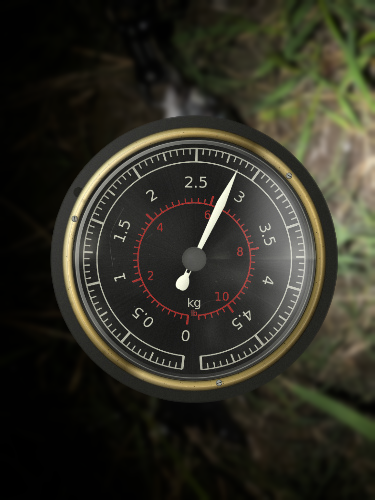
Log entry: **2.85** kg
